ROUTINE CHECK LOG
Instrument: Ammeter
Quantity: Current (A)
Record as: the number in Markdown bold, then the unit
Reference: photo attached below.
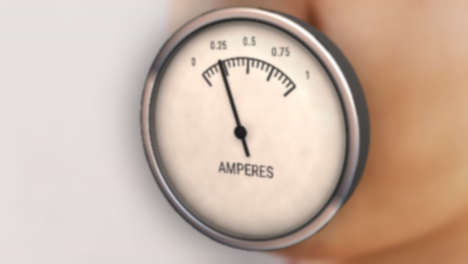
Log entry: **0.25** A
